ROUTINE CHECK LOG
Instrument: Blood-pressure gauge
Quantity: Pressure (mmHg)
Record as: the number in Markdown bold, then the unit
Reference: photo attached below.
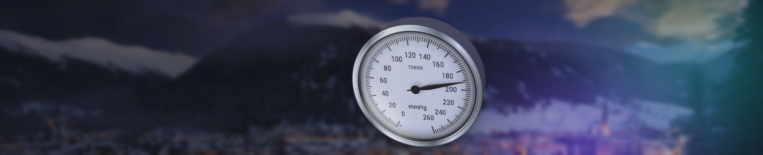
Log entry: **190** mmHg
